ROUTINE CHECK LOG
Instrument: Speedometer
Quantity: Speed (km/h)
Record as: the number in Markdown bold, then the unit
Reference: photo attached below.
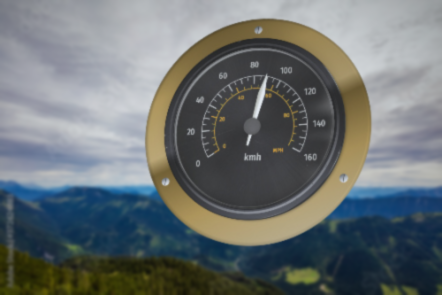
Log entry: **90** km/h
